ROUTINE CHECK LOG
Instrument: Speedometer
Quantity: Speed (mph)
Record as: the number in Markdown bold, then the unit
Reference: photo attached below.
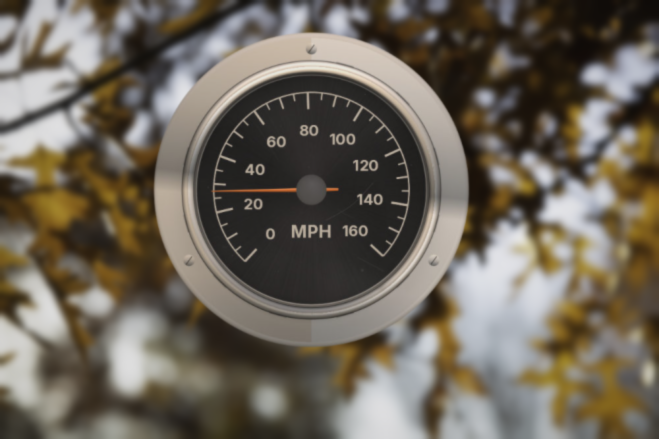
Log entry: **27.5** mph
